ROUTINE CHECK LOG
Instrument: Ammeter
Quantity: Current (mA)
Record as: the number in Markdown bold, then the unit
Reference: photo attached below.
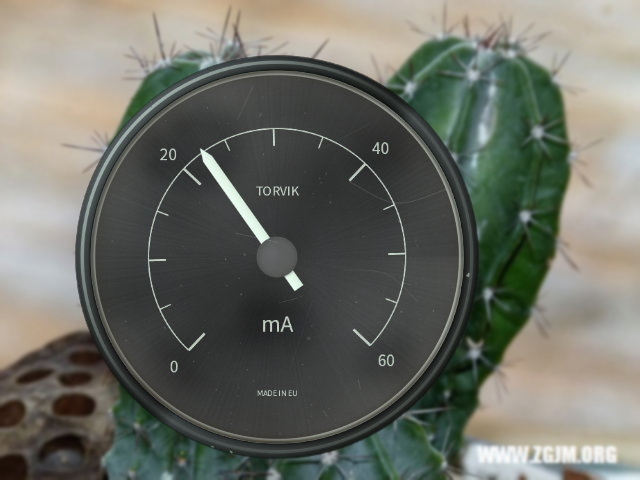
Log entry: **22.5** mA
